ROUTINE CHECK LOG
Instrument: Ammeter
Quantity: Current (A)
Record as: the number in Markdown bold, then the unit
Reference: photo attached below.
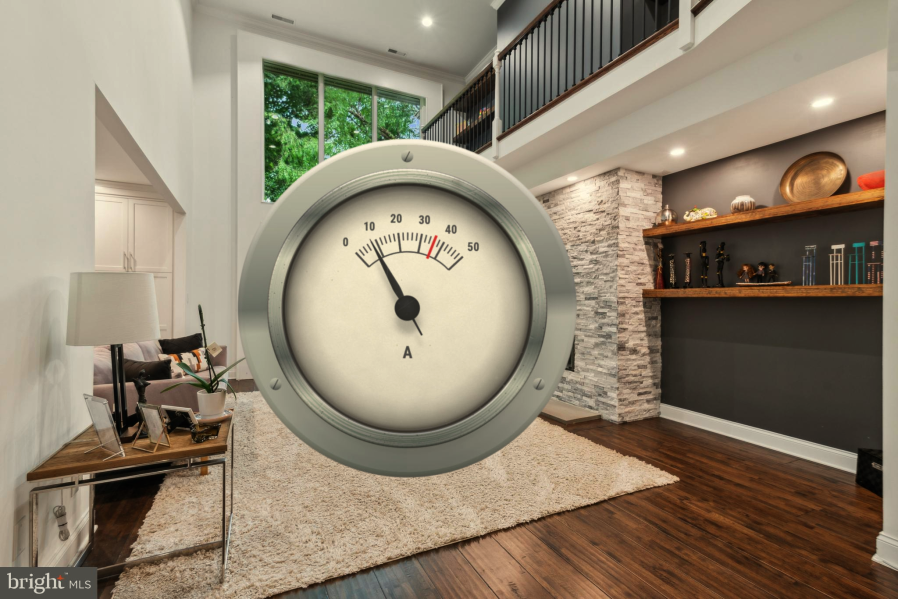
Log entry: **8** A
